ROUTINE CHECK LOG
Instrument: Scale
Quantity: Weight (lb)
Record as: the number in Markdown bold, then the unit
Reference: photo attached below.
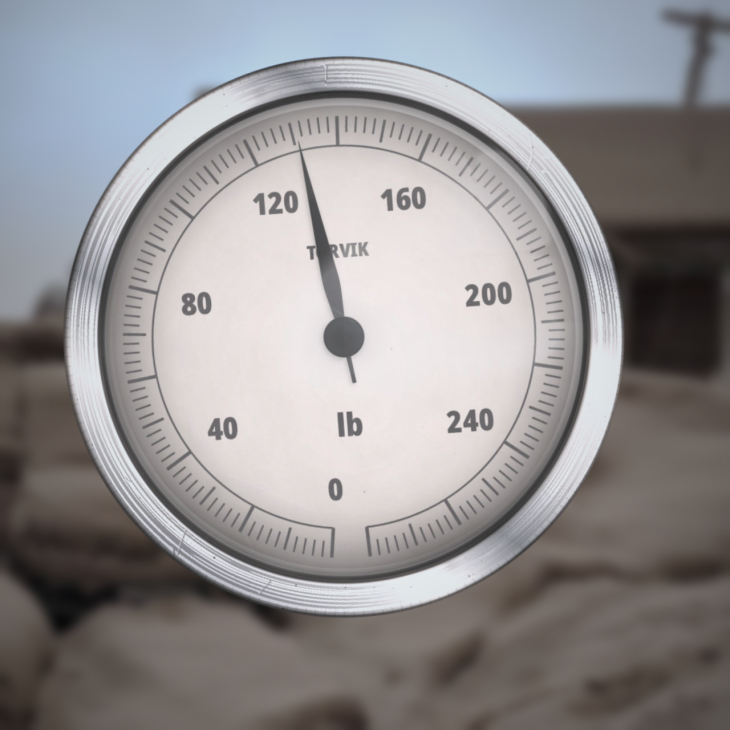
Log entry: **131** lb
